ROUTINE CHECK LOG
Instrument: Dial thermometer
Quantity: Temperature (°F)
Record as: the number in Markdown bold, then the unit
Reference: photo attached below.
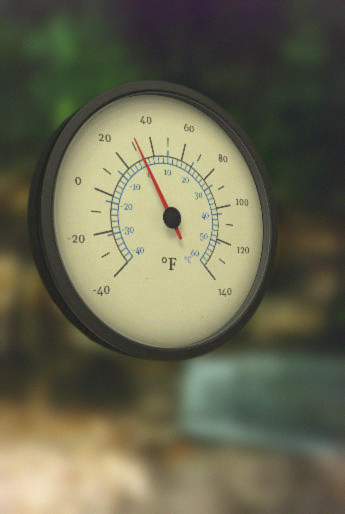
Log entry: **30** °F
